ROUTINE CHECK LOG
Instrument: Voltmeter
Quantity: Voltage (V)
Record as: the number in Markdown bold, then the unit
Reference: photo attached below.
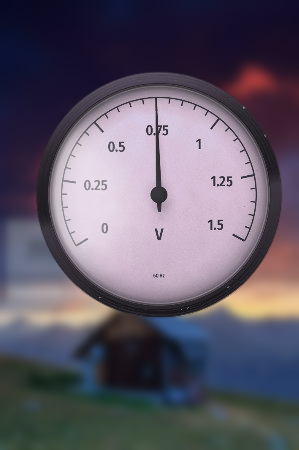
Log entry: **0.75** V
